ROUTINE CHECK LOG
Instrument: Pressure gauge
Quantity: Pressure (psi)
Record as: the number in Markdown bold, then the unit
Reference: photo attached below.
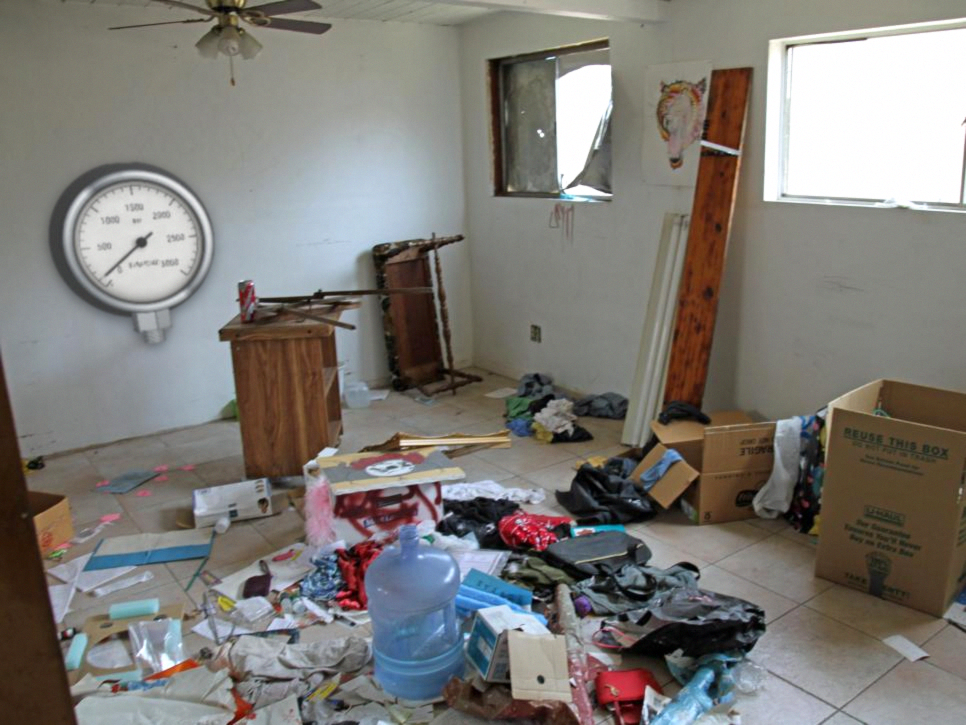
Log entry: **100** psi
